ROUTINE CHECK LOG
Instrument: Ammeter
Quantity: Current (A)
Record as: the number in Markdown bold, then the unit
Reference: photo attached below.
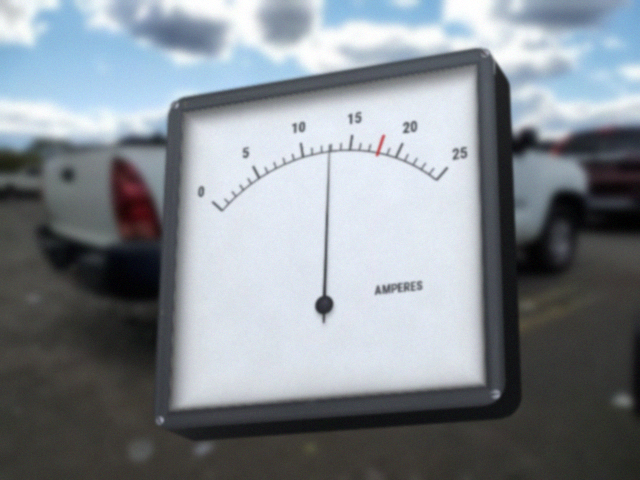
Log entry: **13** A
